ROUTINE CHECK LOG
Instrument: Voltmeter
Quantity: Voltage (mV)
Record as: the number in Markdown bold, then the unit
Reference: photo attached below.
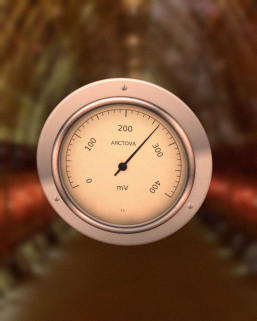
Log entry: **260** mV
